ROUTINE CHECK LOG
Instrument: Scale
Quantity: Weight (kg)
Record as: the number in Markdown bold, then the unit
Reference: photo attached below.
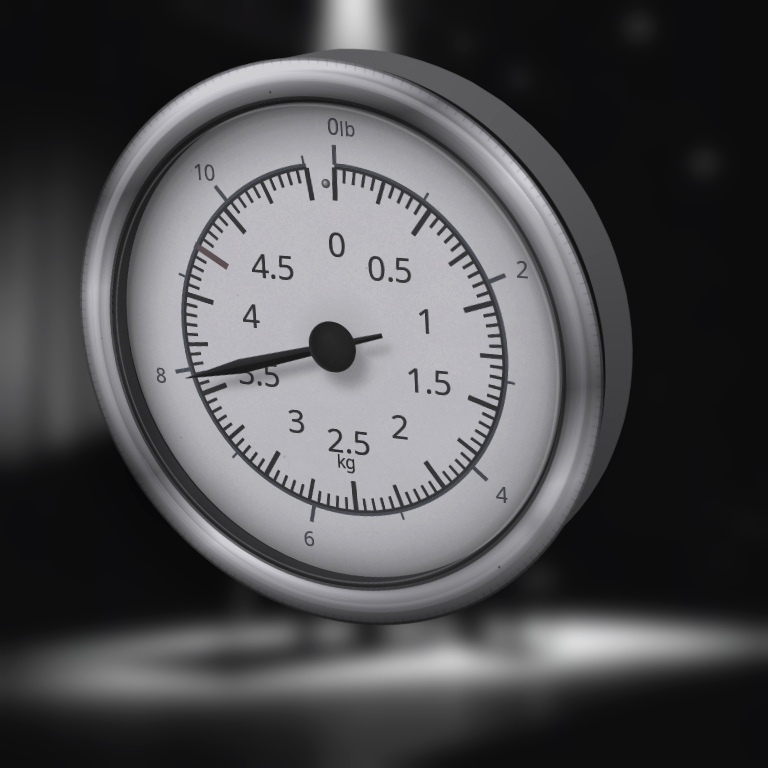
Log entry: **3.6** kg
